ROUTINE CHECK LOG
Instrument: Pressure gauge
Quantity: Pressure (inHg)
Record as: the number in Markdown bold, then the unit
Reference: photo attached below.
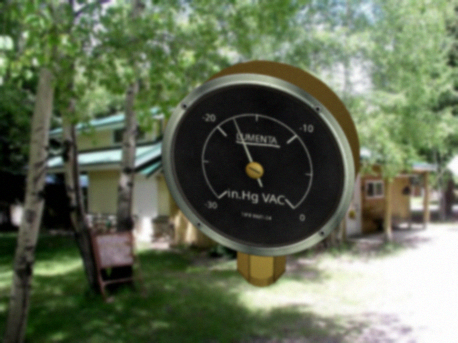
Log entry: **-17.5** inHg
